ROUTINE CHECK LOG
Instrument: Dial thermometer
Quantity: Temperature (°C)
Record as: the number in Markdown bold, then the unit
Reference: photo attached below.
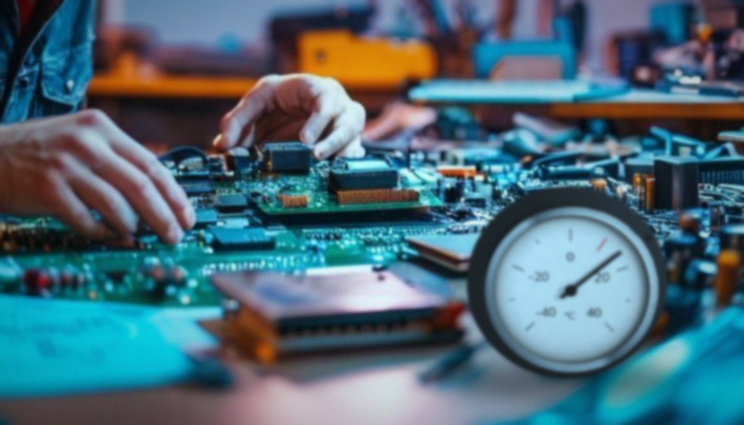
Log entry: **15** °C
